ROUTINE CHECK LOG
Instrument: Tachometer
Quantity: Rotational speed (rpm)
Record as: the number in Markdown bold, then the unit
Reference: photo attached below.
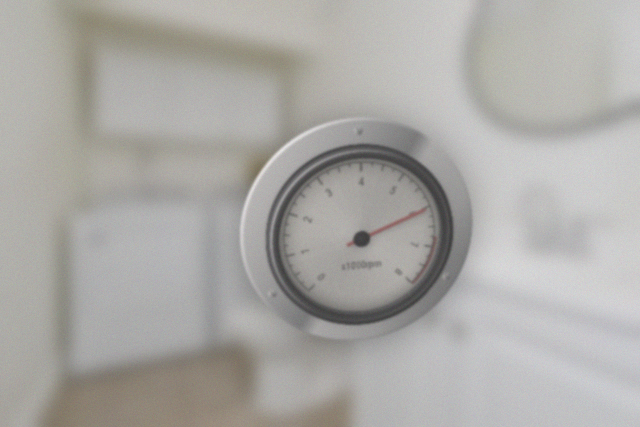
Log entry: **6000** rpm
